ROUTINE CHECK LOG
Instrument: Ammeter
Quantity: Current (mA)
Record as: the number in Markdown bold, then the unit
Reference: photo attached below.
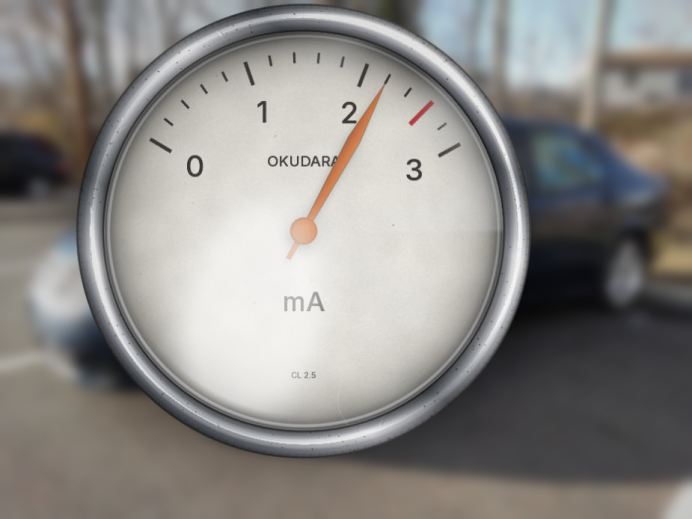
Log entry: **2.2** mA
